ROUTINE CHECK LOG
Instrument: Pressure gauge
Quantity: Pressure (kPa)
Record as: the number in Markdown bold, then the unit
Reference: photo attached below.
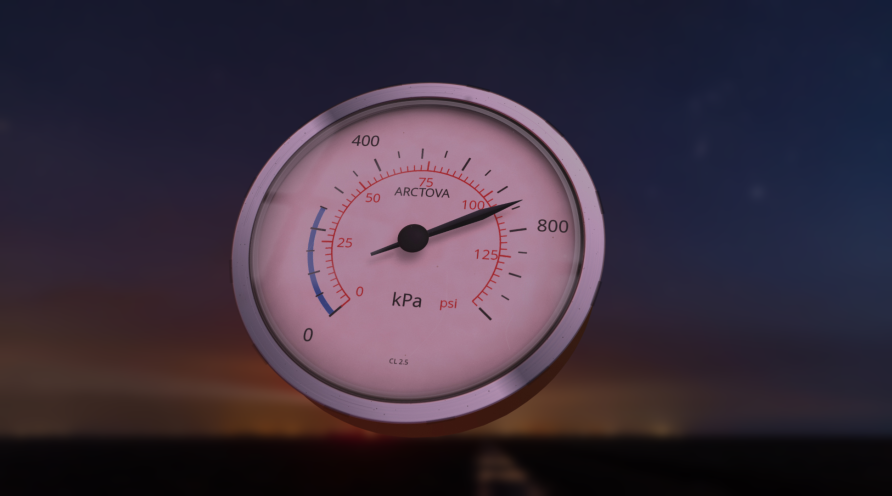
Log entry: **750** kPa
